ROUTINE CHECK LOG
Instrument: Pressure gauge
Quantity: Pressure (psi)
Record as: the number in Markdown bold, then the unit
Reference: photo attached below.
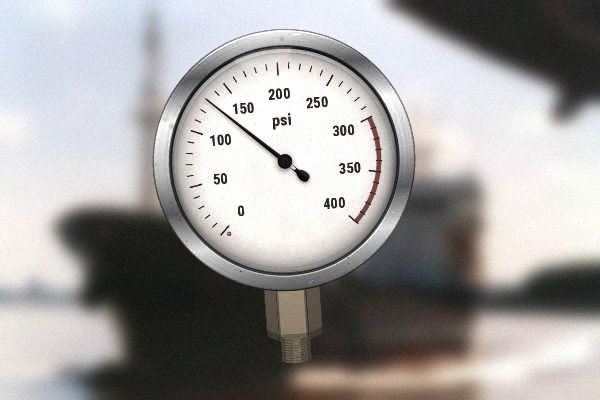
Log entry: **130** psi
